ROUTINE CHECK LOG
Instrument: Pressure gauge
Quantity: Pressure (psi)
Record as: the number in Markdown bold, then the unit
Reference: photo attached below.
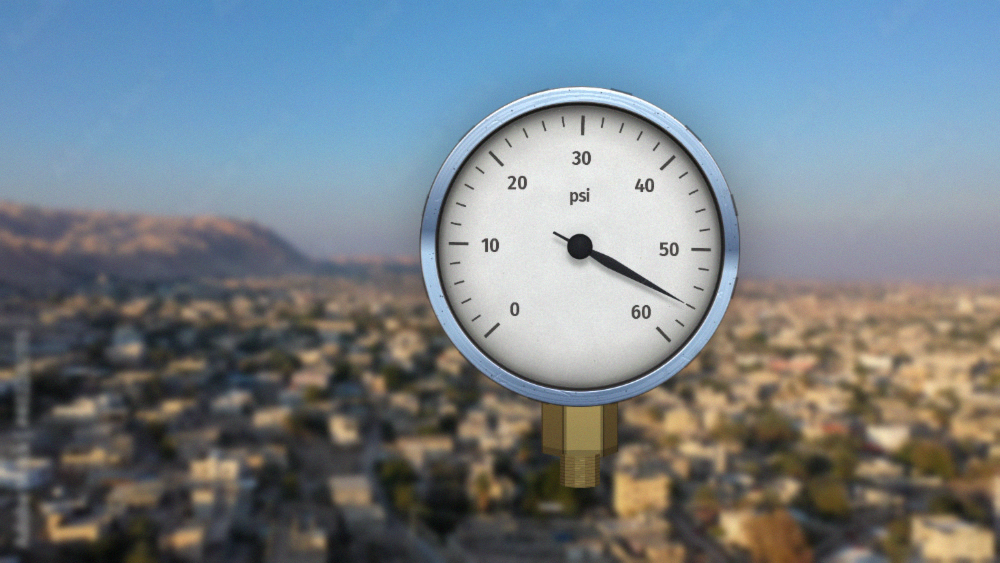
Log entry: **56** psi
